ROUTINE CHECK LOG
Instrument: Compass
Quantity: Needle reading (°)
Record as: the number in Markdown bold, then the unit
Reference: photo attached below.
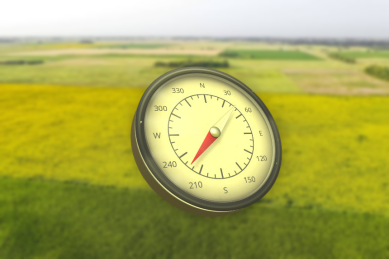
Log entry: **225** °
